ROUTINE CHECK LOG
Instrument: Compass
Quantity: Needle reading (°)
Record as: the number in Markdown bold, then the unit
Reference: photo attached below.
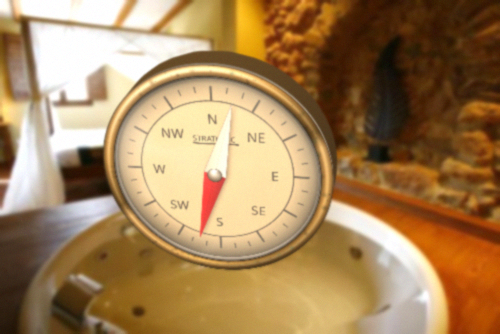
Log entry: **195** °
